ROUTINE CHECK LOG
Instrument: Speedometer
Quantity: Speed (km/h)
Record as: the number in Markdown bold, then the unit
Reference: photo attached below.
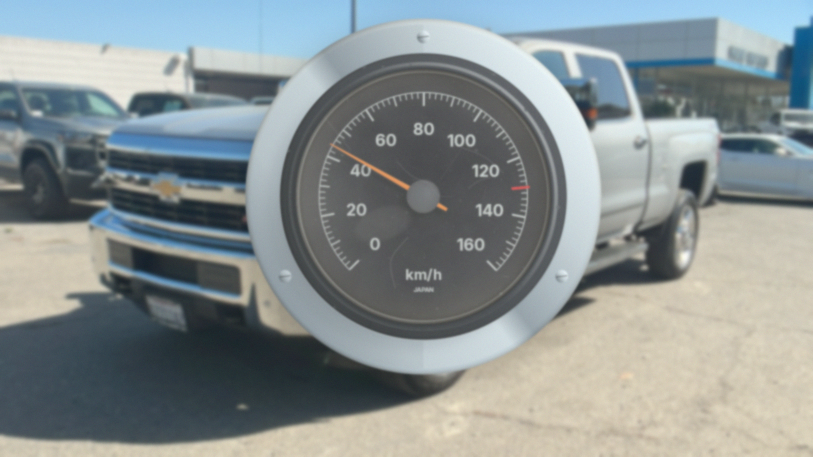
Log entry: **44** km/h
